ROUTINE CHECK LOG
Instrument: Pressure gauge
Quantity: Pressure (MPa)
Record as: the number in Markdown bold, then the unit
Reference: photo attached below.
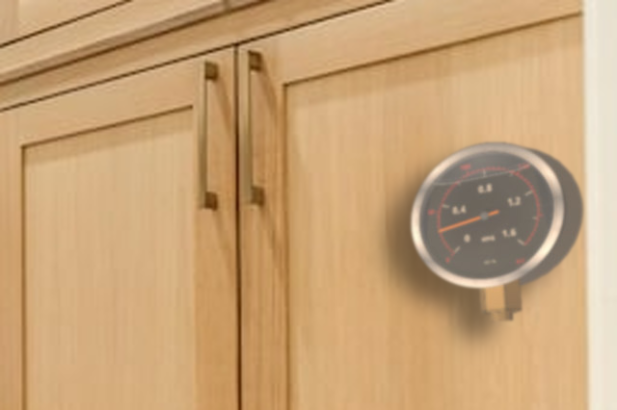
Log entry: **0.2** MPa
